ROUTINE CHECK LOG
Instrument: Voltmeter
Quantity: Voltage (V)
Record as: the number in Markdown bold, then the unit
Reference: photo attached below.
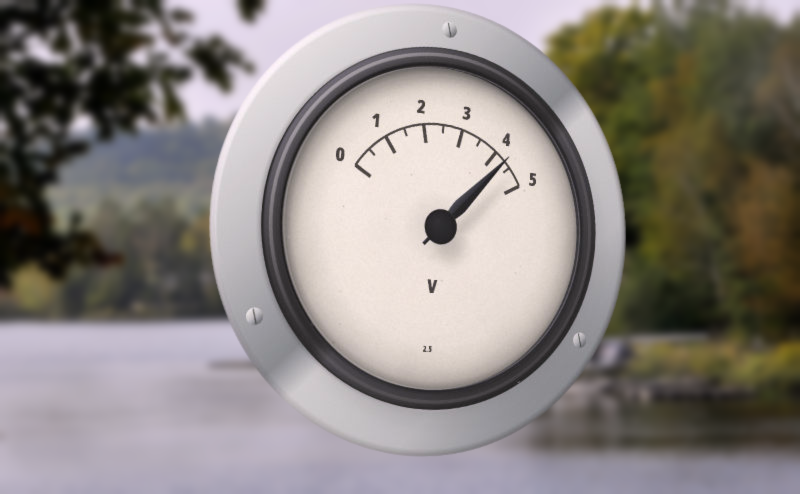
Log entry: **4.25** V
